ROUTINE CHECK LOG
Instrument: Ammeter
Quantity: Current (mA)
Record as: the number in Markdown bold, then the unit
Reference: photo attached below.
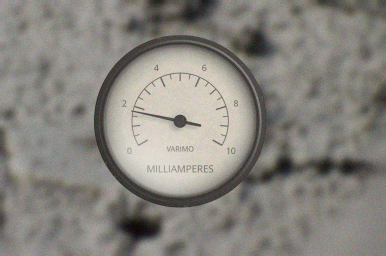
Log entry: **1.75** mA
